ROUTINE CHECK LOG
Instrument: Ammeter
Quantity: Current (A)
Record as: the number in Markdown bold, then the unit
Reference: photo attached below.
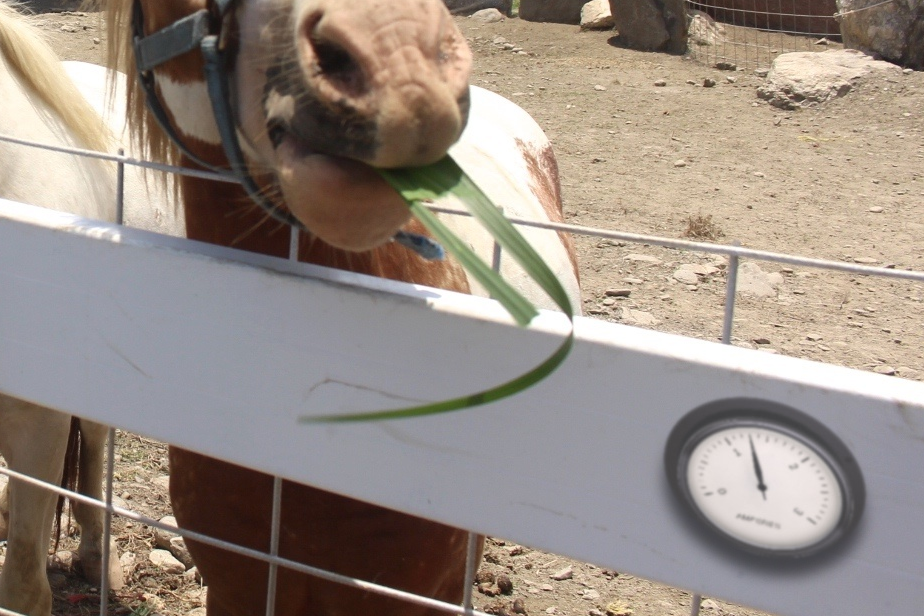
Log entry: **1.3** A
